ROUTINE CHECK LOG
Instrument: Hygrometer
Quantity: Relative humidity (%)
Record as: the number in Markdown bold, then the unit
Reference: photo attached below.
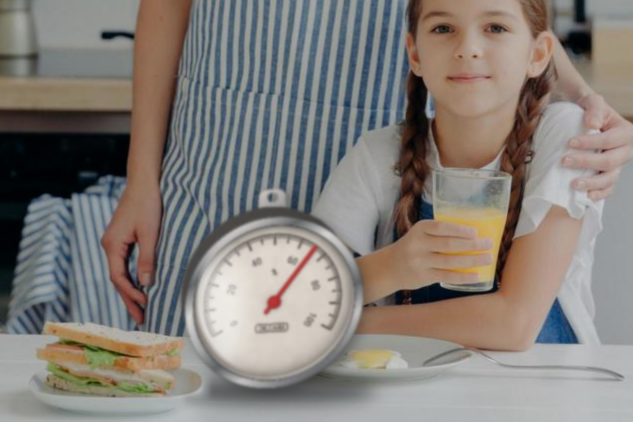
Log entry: **65** %
